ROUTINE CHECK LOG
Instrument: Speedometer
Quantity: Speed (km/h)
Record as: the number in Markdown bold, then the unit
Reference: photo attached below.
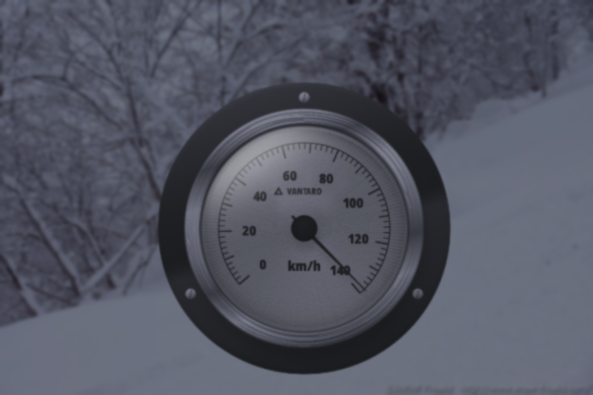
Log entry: **138** km/h
